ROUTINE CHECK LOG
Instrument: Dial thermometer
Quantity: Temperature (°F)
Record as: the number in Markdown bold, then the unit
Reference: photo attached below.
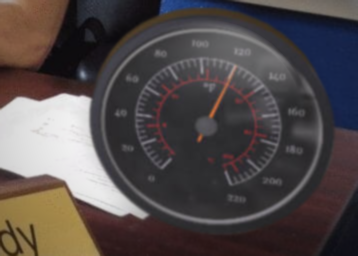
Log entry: **120** °F
